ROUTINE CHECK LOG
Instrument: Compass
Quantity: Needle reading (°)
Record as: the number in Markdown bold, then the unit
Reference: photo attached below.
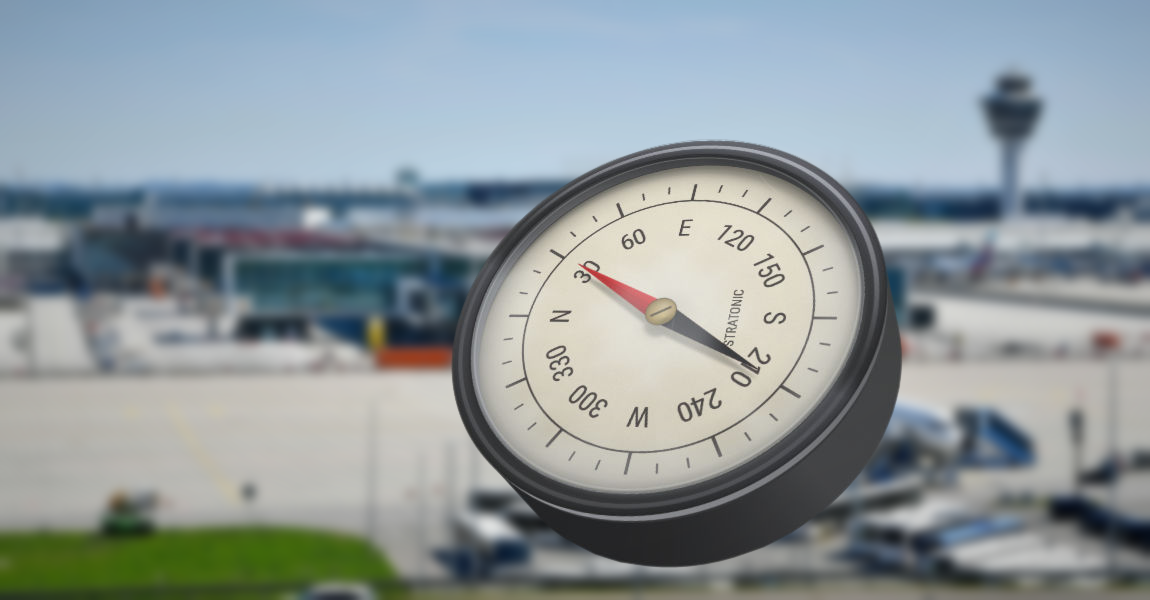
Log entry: **30** °
